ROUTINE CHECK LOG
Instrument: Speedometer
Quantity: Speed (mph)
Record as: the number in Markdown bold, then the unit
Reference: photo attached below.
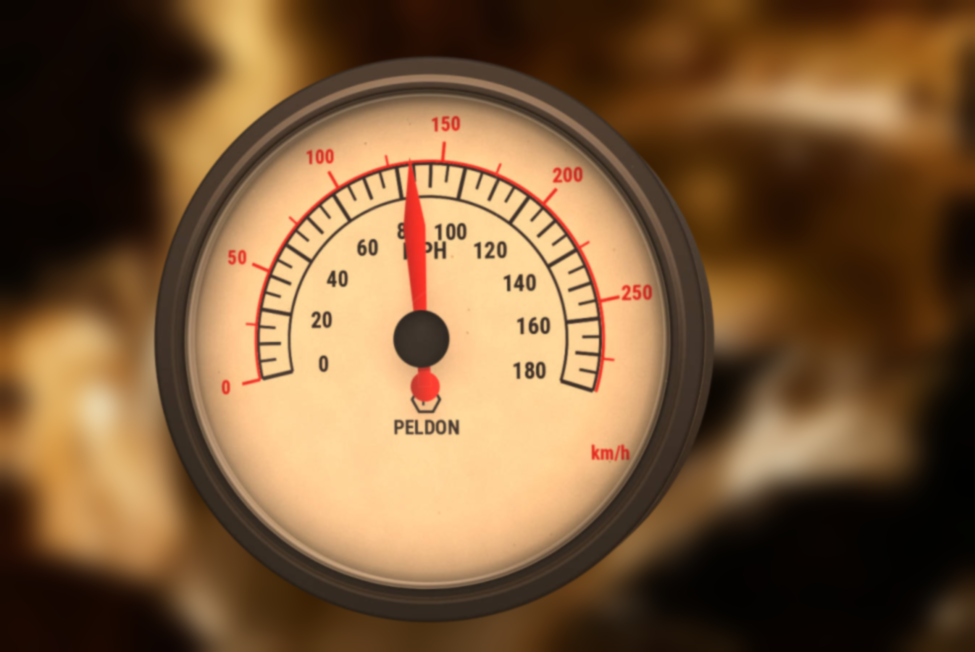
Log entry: **85** mph
